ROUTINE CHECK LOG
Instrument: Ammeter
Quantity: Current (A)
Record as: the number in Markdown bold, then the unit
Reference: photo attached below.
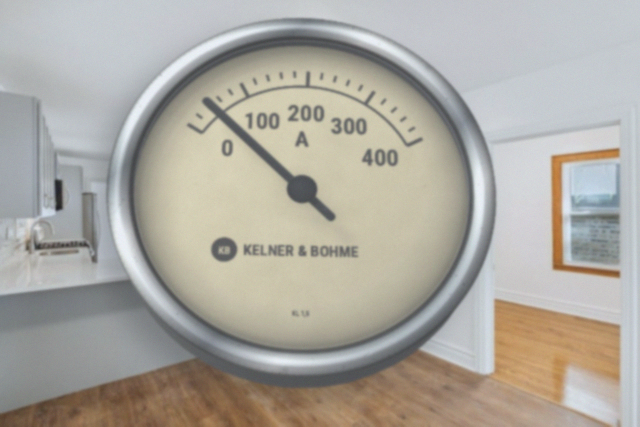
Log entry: **40** A
